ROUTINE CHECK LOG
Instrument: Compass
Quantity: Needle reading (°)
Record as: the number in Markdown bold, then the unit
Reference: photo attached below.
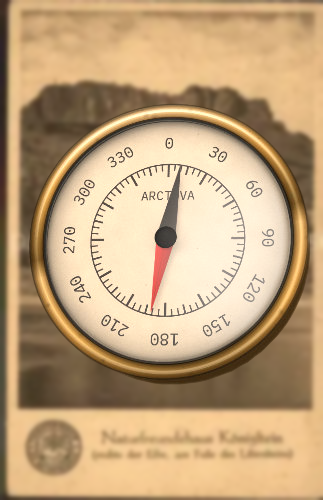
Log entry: **190** °
